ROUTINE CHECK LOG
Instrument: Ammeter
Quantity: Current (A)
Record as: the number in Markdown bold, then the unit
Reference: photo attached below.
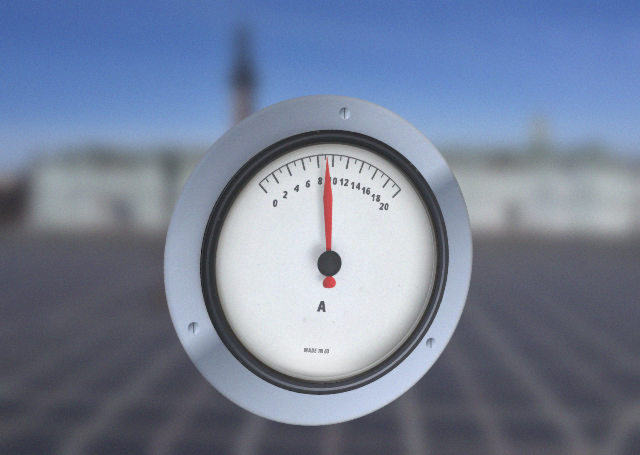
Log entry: **9** A
